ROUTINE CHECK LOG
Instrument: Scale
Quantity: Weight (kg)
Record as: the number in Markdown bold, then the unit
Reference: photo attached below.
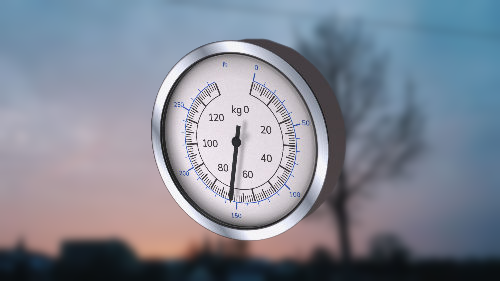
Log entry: **70** kg
